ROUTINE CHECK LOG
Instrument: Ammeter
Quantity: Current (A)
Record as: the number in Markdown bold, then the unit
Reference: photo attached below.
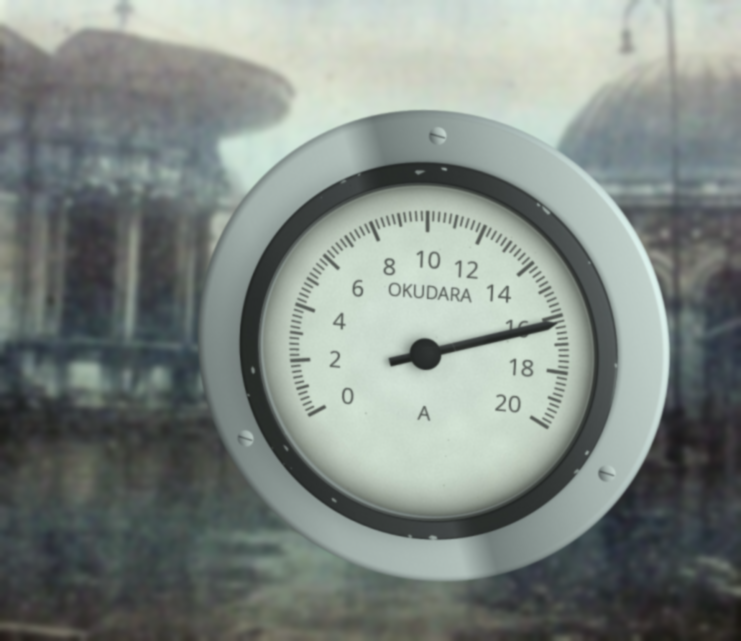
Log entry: **16.2** A
